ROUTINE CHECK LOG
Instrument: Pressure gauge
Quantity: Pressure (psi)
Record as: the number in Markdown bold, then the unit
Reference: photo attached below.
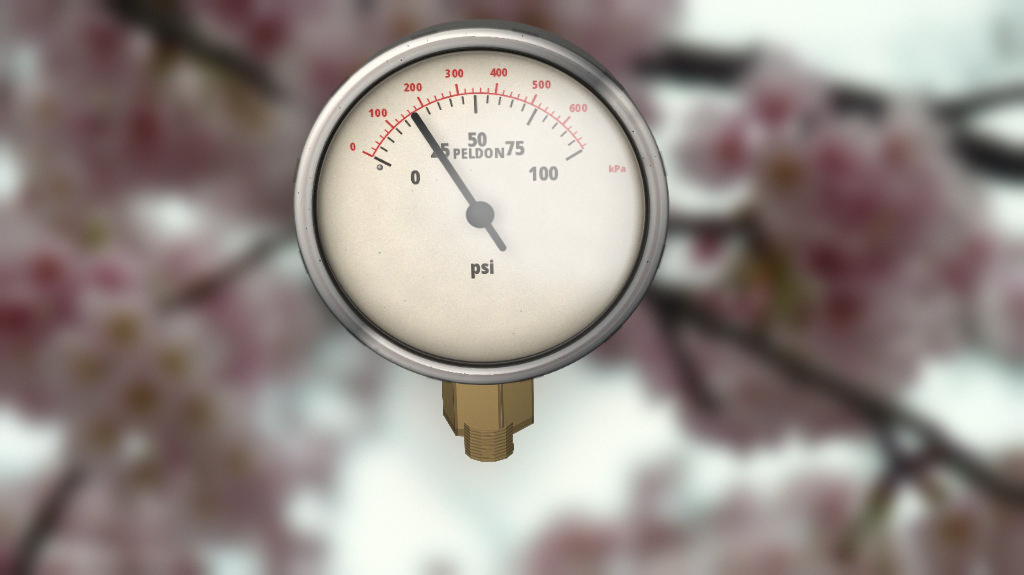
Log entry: **25** psi
